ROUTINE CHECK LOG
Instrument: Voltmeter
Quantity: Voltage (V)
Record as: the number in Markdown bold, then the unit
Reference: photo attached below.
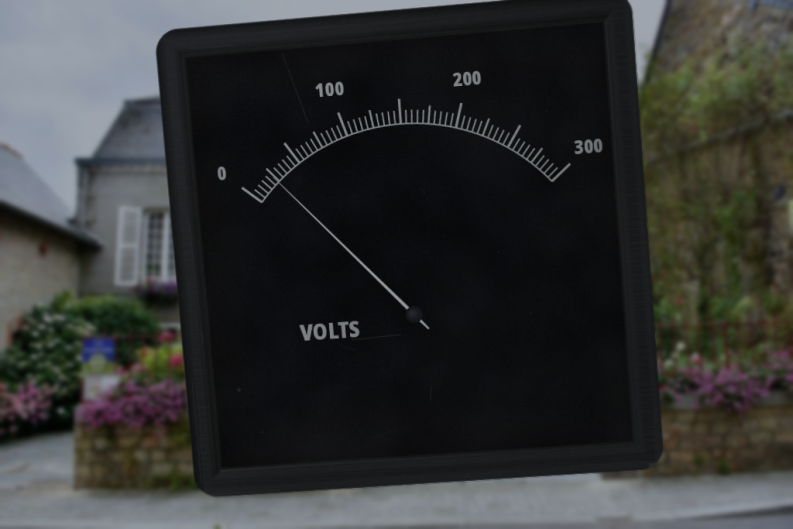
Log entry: **25** V
